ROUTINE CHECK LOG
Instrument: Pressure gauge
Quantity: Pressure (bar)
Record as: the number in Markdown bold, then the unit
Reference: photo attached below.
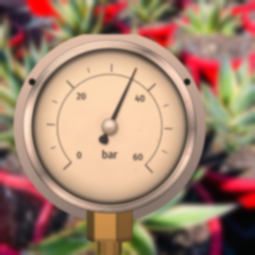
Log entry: **35** bar
